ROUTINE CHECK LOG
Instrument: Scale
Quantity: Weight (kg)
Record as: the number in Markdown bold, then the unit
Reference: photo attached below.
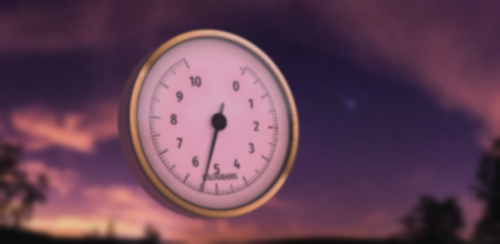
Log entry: **5.5** kg
